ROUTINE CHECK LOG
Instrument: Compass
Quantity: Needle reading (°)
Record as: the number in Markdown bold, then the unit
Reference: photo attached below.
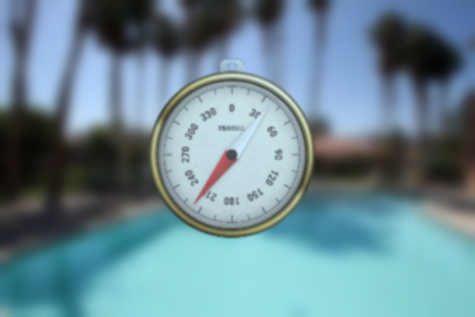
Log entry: **217.5** °
